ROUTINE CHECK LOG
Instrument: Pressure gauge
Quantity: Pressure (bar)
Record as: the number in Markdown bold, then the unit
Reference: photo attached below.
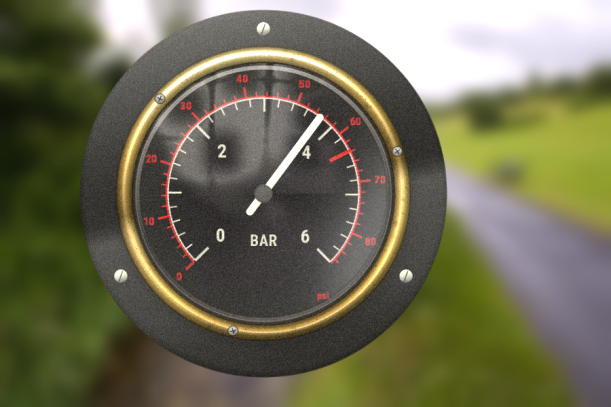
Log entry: **3.8** bar
